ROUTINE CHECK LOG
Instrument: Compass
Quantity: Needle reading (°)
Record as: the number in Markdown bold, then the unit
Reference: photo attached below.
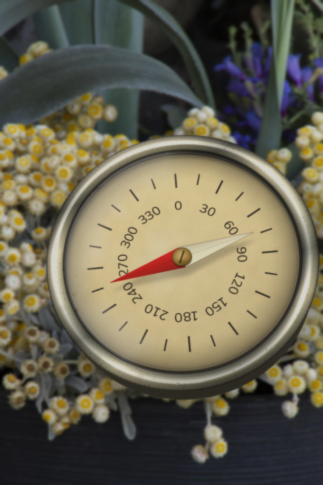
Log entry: **255** °
